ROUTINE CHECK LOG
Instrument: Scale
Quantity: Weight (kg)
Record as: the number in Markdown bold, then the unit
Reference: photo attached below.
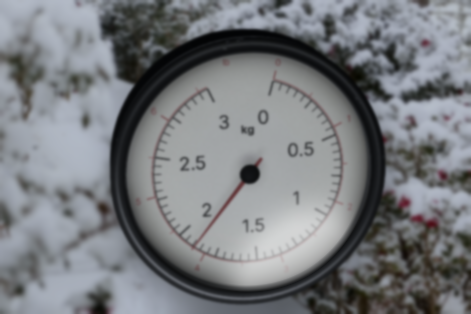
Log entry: **1.9** kg
